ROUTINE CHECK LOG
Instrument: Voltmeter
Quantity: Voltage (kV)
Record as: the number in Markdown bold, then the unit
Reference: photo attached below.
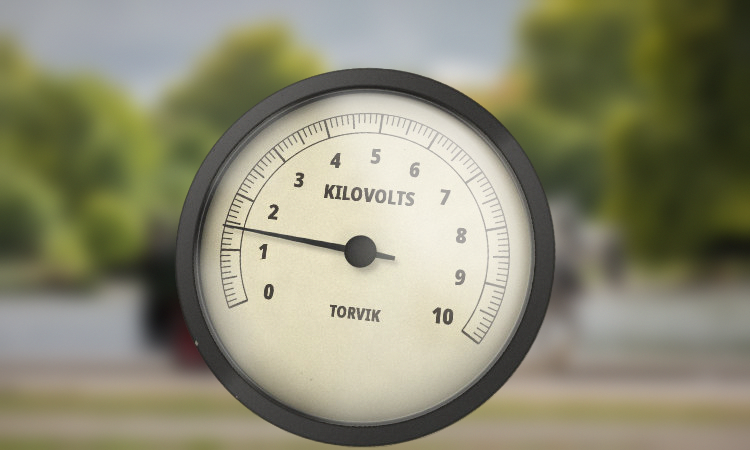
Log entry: **1.4** kV
